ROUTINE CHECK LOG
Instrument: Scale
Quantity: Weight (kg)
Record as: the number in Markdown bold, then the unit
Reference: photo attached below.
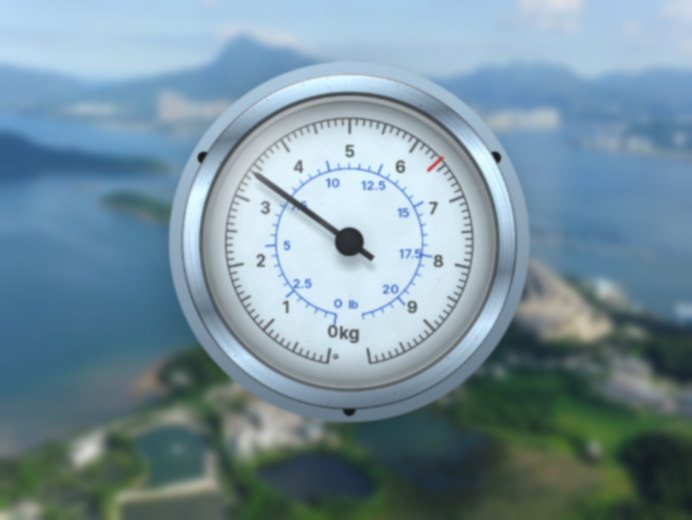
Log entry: **3.4** kg
